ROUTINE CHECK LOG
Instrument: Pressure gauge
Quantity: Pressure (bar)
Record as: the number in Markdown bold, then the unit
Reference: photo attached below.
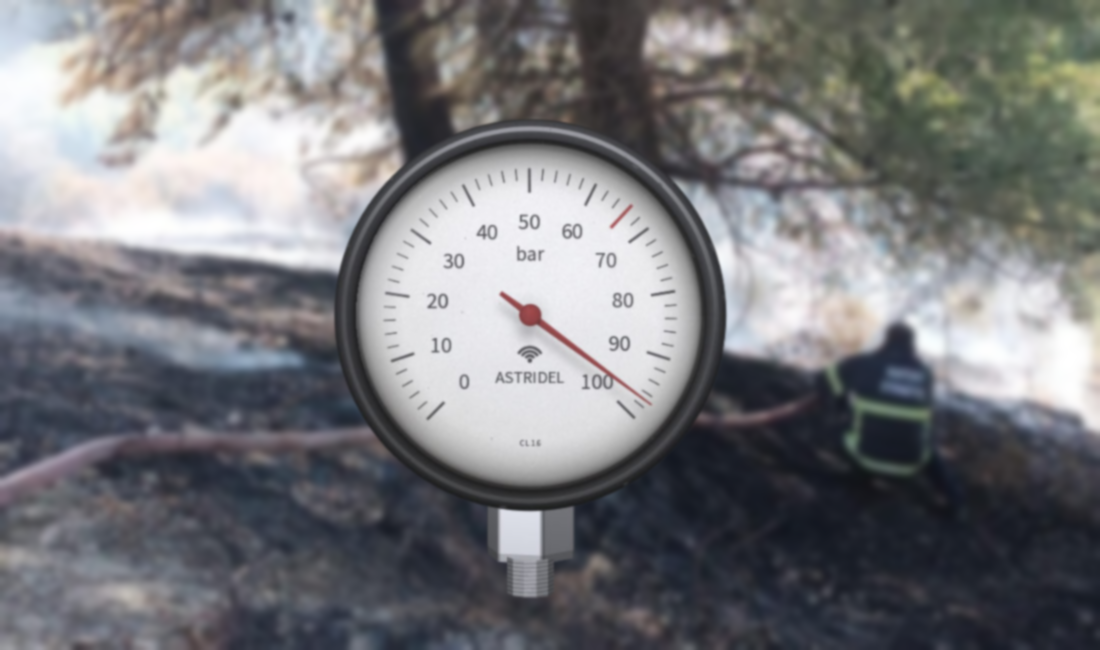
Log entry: **97** bar
